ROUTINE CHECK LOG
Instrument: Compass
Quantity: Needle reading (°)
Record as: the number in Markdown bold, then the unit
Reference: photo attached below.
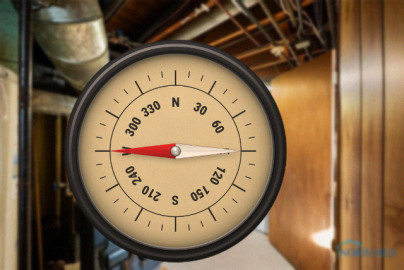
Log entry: **270** °
